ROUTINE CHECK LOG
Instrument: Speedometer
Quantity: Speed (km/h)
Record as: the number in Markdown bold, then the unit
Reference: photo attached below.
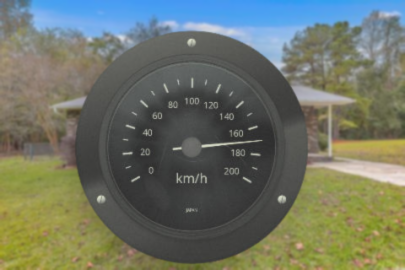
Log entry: **170** km/h
